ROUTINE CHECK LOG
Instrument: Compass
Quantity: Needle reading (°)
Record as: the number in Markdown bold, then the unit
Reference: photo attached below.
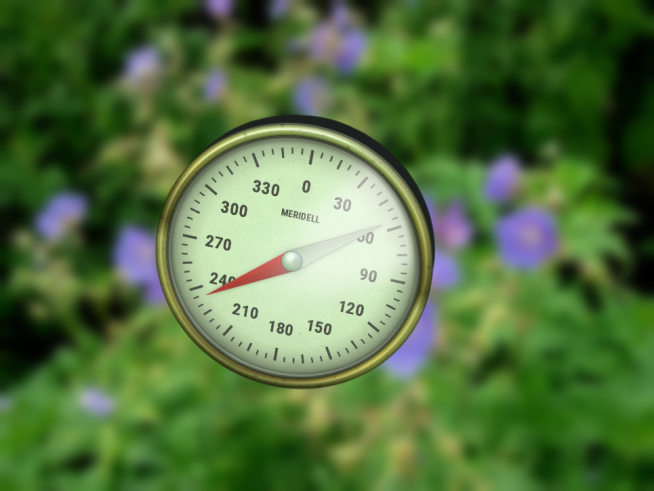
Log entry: **235** °
